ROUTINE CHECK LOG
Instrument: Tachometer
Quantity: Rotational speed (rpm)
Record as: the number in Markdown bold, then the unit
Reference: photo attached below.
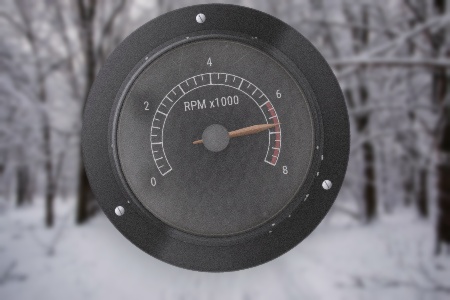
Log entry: **6750** rpm
